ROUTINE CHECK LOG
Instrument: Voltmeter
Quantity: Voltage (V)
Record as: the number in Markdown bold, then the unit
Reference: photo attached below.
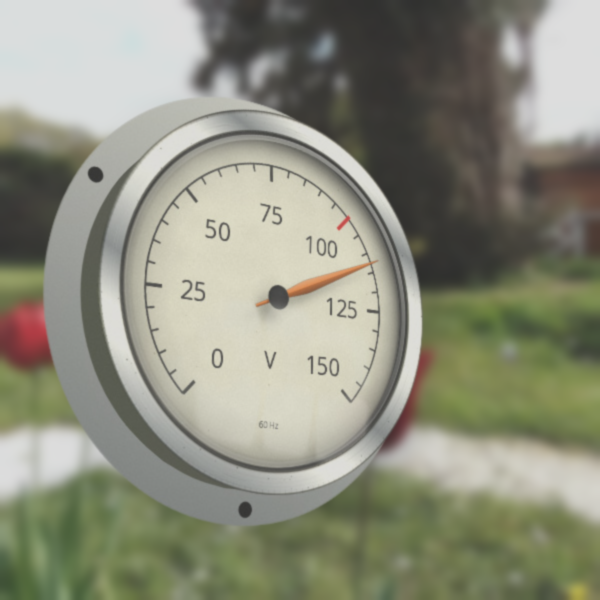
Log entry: **112.5** V
